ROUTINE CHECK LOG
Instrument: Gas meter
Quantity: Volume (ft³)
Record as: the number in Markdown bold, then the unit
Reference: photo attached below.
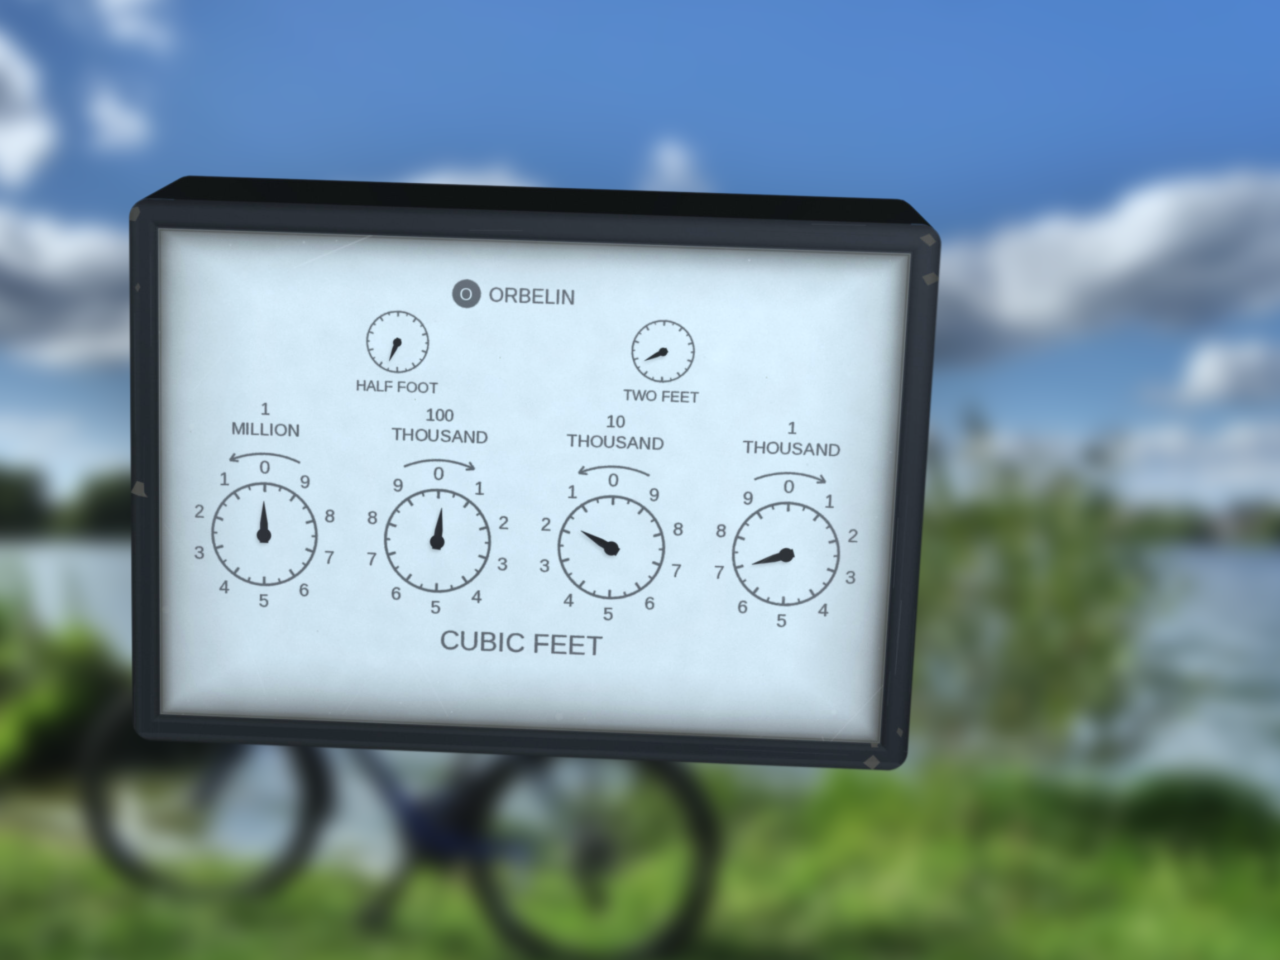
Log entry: **1700** ft³
